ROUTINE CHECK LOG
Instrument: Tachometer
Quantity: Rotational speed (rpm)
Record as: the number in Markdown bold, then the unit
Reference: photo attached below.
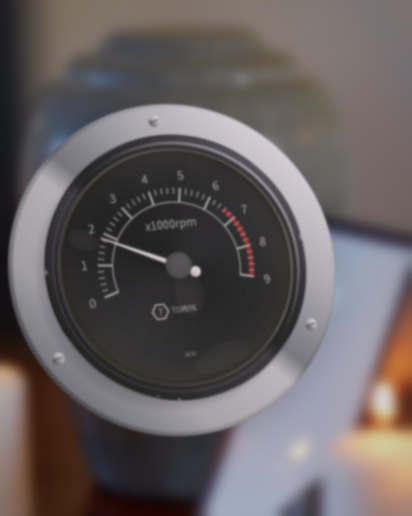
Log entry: **1800** rpm
